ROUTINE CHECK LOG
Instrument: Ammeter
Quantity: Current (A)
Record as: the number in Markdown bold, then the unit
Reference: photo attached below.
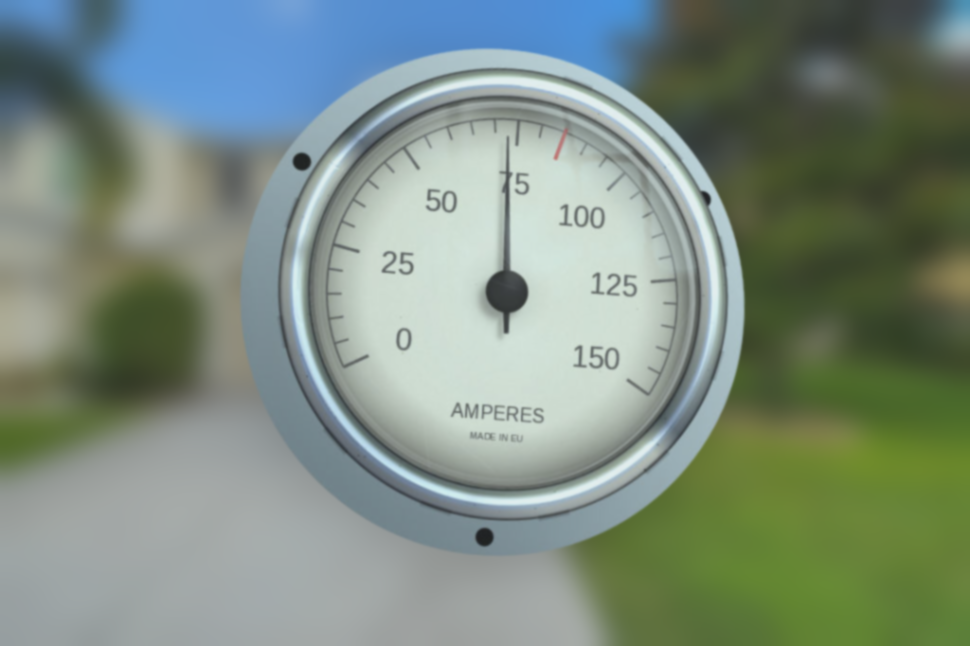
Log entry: **72.5** A
